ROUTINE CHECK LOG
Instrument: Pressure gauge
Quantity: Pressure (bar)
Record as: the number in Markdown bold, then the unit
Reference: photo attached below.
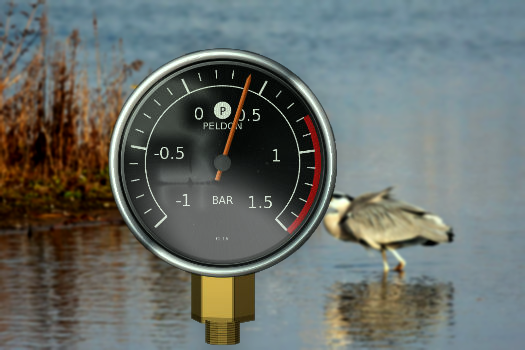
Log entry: **0.4** bar
